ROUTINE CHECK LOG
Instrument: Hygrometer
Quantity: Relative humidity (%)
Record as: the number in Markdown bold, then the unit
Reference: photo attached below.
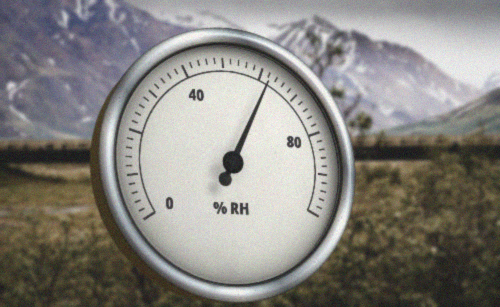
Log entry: **62** %
